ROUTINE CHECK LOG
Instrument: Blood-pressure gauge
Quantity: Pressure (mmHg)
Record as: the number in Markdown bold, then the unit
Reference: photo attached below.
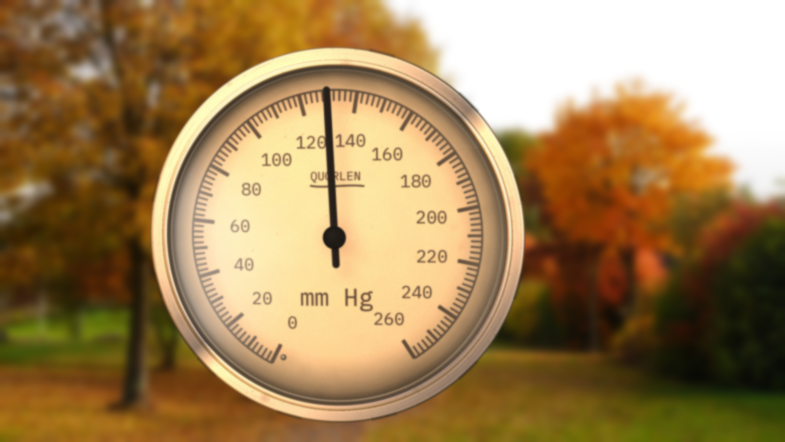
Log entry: **130** mmHg
